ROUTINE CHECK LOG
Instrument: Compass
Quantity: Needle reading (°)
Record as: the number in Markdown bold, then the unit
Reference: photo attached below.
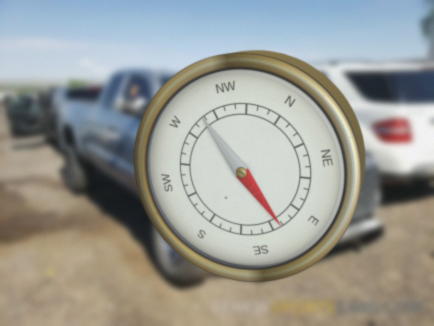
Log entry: **110** °
